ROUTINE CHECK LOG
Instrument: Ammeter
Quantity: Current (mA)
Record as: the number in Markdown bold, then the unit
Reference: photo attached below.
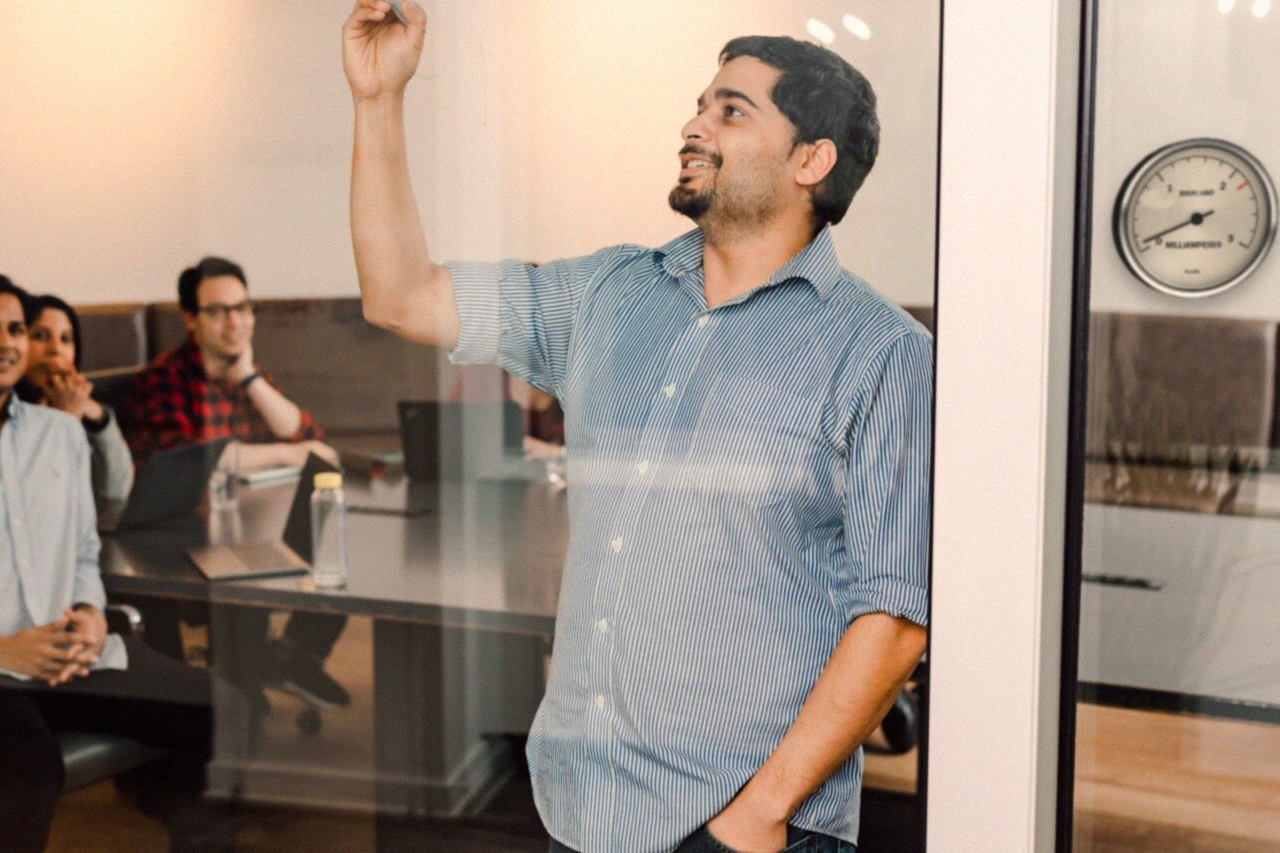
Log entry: **0.1** mA
